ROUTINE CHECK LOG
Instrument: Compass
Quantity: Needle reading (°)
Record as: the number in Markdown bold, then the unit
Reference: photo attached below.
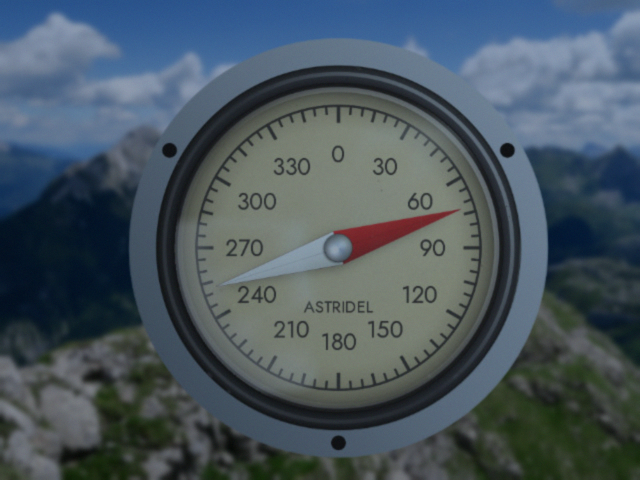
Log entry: **72.5** °
